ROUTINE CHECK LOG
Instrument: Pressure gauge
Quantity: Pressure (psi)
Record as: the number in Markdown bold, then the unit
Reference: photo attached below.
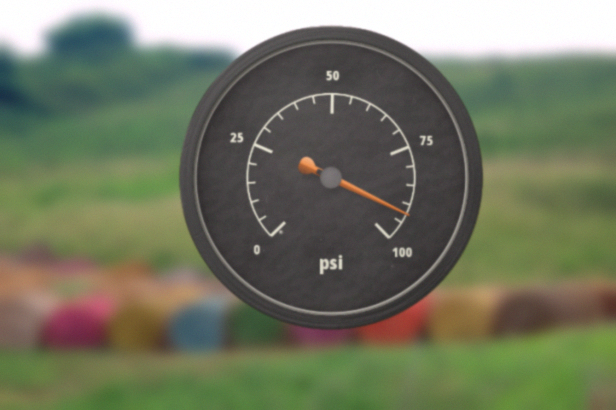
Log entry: **92.5** psi
